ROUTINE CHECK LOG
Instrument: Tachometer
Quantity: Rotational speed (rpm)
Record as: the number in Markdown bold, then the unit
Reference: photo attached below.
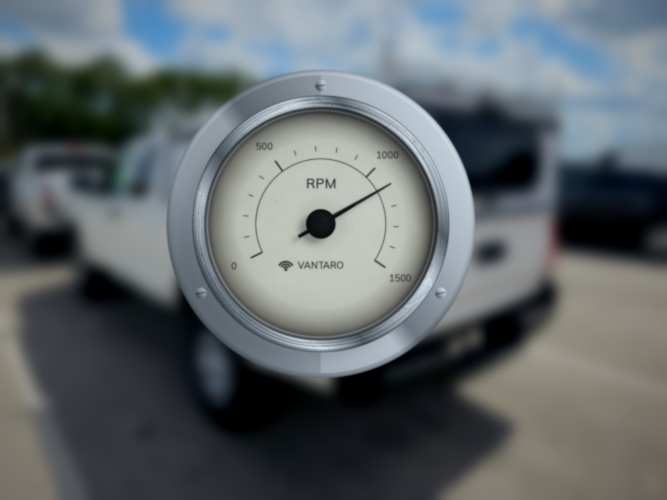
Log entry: **1100** rpm
